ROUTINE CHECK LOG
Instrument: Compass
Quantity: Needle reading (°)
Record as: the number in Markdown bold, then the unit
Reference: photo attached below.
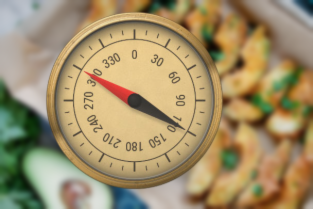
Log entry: **300** °
